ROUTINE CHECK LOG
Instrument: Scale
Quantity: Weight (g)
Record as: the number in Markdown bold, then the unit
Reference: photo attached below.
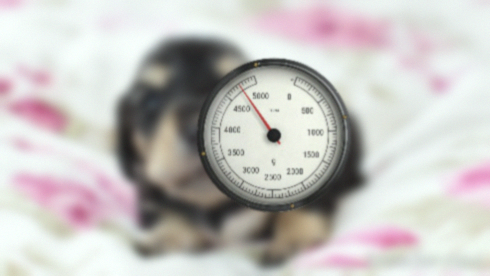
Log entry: **4750** g
